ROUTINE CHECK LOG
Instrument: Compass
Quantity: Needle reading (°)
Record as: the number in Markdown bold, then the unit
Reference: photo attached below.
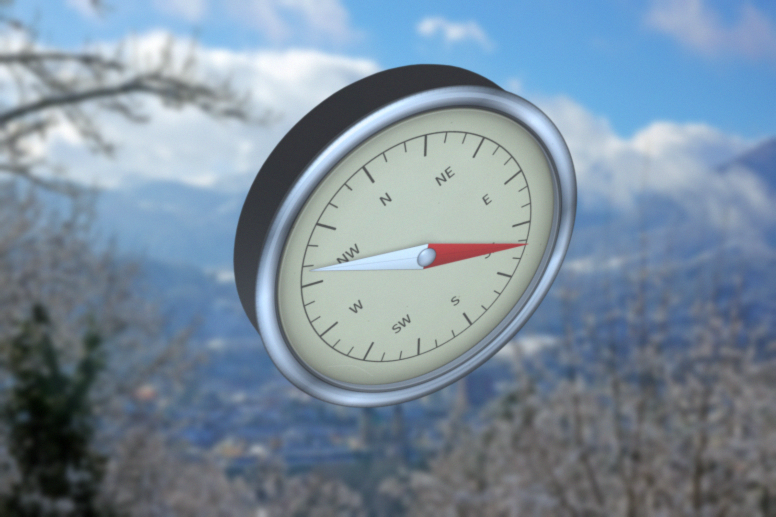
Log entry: **130** °
